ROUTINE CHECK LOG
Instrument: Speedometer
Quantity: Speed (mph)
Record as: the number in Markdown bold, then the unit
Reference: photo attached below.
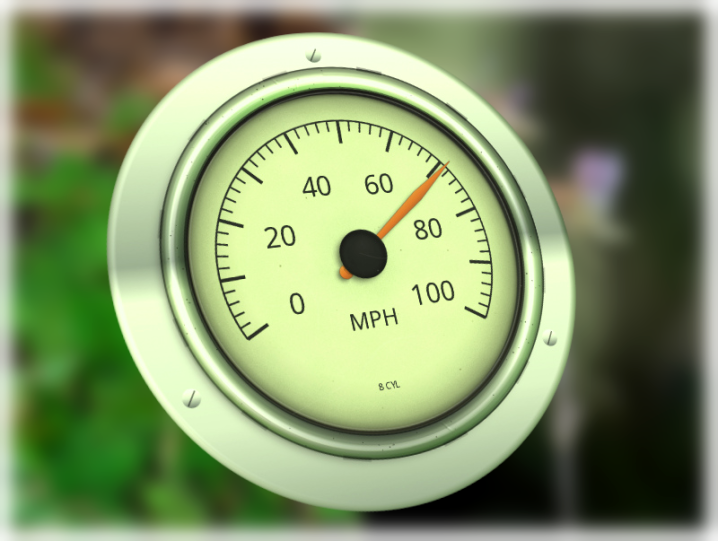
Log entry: **71** mph
